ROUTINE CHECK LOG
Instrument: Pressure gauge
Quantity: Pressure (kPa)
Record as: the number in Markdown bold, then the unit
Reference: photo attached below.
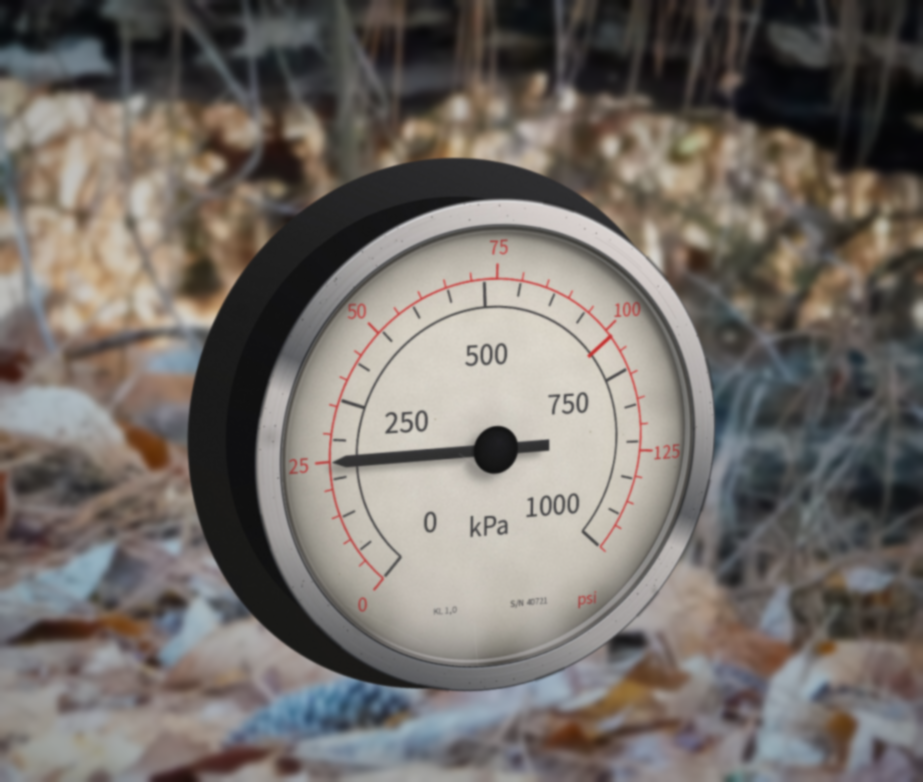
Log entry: **175** kPa
